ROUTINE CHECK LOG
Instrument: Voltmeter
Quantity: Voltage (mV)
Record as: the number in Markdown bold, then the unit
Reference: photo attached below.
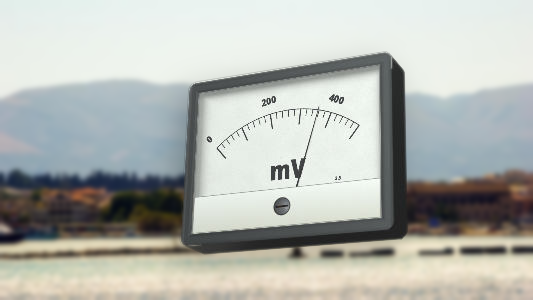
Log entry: **360** mV
